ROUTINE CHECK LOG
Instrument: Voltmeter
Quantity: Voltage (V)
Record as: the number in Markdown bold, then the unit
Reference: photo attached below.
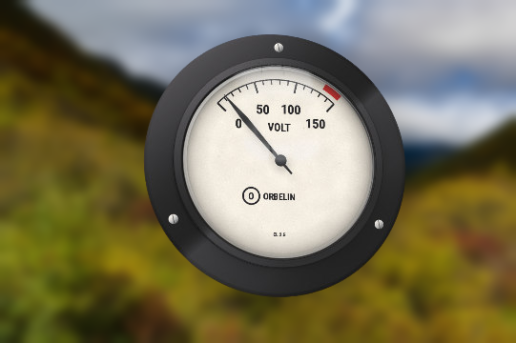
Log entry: **10** V
